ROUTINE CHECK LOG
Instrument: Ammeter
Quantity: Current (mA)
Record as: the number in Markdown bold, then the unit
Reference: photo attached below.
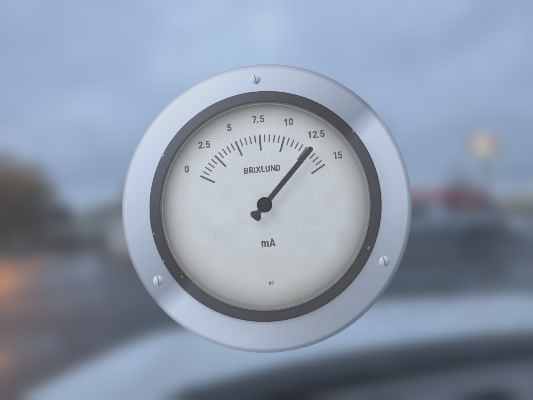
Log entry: **13** mA
